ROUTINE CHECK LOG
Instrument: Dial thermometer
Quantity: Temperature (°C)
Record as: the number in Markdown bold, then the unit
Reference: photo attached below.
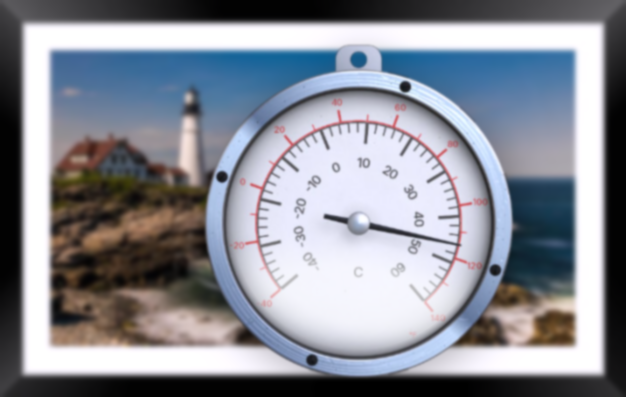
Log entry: **46** °C
